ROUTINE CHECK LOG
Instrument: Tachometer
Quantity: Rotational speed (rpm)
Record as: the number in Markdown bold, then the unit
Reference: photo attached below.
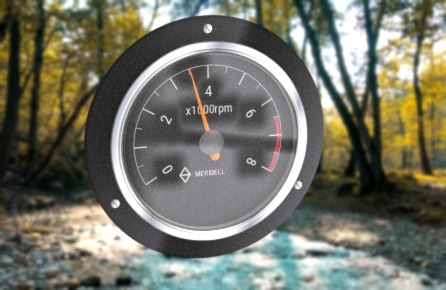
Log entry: **3500** rpm
